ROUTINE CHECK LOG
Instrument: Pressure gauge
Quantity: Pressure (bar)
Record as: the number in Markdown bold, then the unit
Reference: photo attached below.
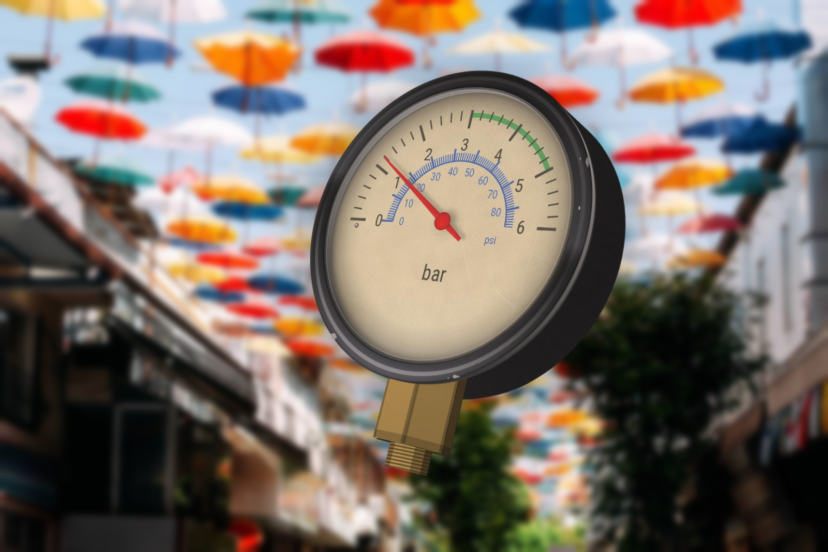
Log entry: **1.2** bar
